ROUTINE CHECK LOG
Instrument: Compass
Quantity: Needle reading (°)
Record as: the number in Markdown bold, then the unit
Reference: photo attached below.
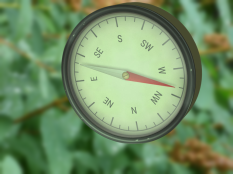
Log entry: **290** °
